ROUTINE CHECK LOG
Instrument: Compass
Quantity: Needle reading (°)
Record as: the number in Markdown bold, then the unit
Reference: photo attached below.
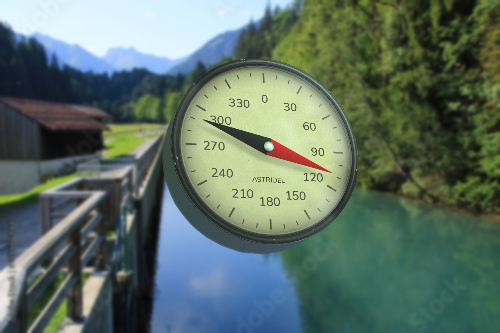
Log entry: **110** °
